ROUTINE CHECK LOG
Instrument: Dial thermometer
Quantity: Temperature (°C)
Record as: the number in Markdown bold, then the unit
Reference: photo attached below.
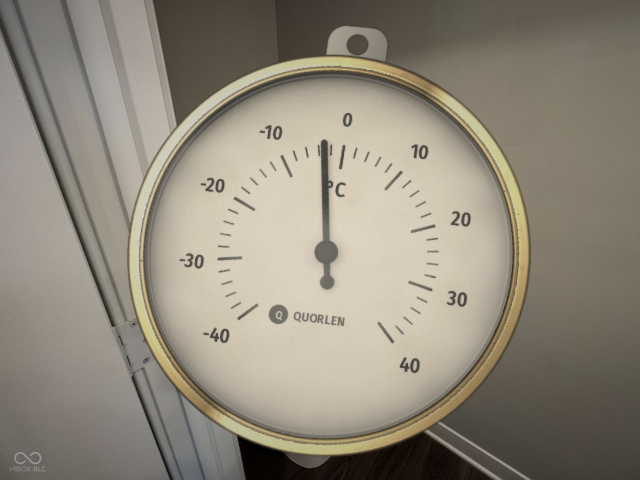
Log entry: **-3** °C
